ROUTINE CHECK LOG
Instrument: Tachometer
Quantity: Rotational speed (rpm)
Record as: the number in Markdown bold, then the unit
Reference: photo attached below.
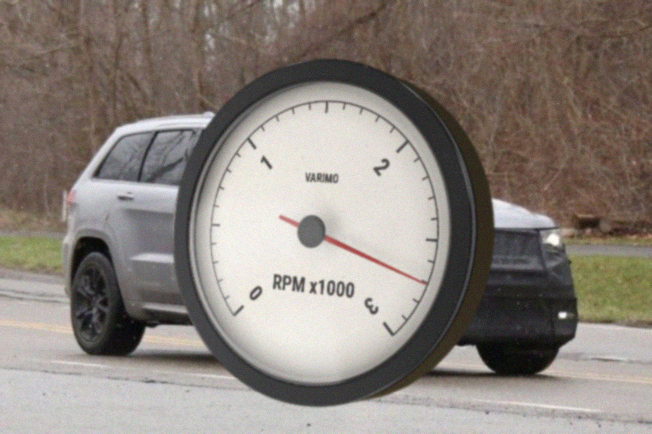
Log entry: **2700** rpm
